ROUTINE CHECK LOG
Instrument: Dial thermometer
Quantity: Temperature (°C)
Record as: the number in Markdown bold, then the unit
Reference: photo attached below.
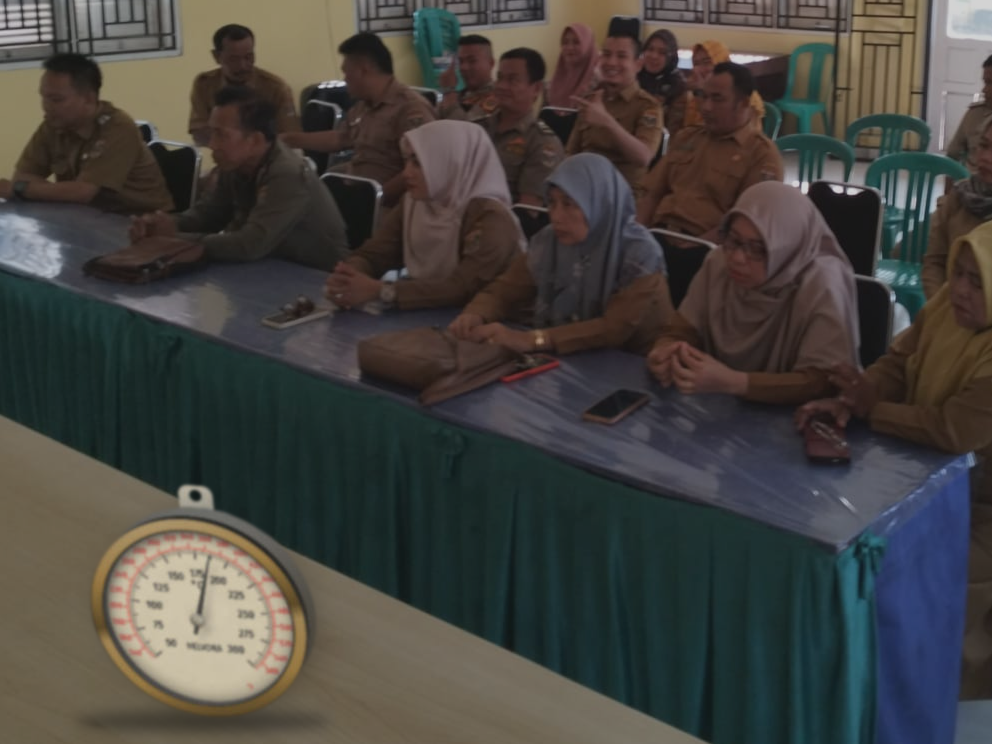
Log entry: **187.5** °C
